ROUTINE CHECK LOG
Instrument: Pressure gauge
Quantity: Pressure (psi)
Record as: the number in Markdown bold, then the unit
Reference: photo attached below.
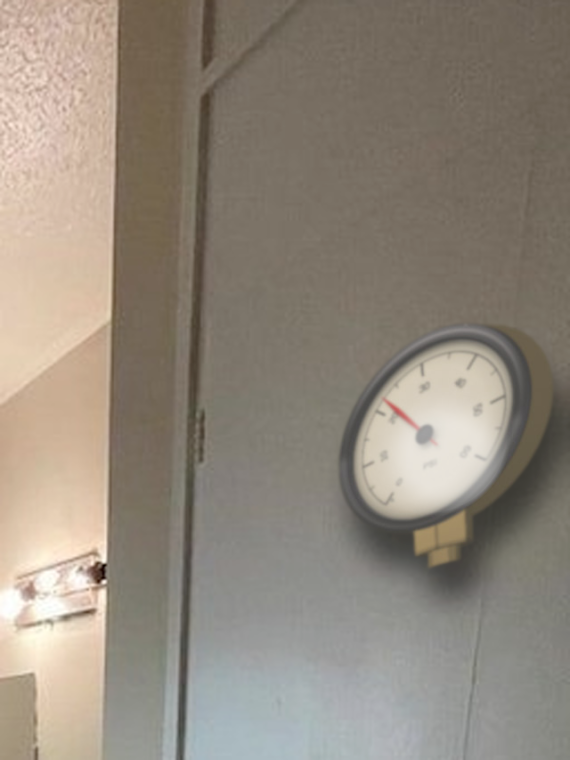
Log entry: **22.5** psi
